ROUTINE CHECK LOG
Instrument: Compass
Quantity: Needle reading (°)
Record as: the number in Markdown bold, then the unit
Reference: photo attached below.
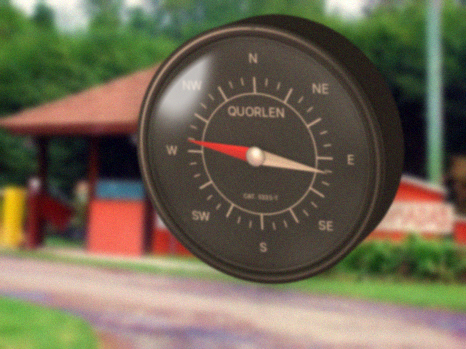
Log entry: **280** °
